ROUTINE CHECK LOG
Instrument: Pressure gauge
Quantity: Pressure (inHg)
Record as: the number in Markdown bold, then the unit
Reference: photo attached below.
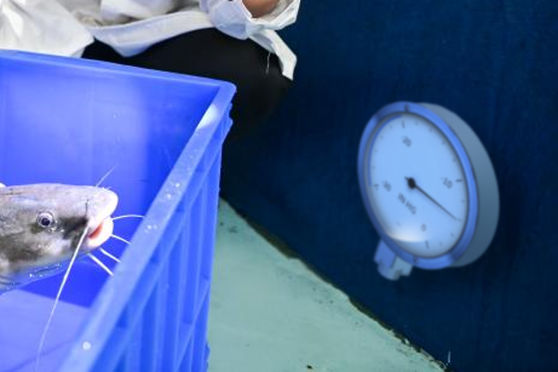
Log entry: **-6** inHg
